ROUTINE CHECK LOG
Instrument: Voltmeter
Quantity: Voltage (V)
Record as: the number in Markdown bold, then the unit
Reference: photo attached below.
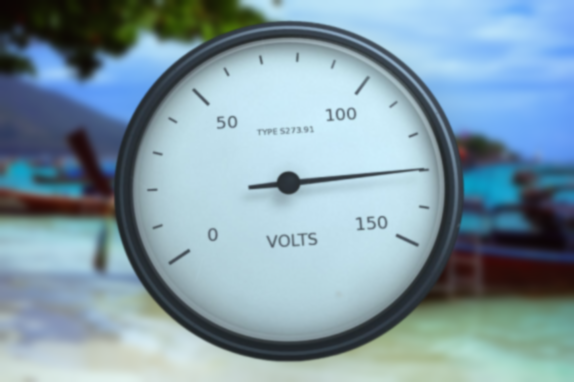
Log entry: **130** V
